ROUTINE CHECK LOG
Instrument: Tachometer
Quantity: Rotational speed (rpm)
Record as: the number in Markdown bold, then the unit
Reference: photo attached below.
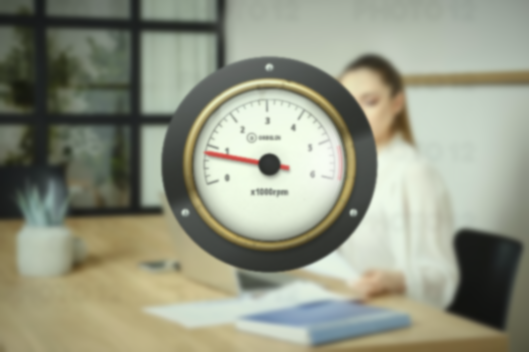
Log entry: **800** rpm
